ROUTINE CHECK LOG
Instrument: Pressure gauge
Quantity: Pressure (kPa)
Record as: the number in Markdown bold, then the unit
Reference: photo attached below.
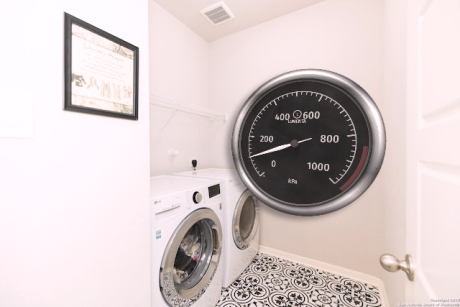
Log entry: **100** kPa
